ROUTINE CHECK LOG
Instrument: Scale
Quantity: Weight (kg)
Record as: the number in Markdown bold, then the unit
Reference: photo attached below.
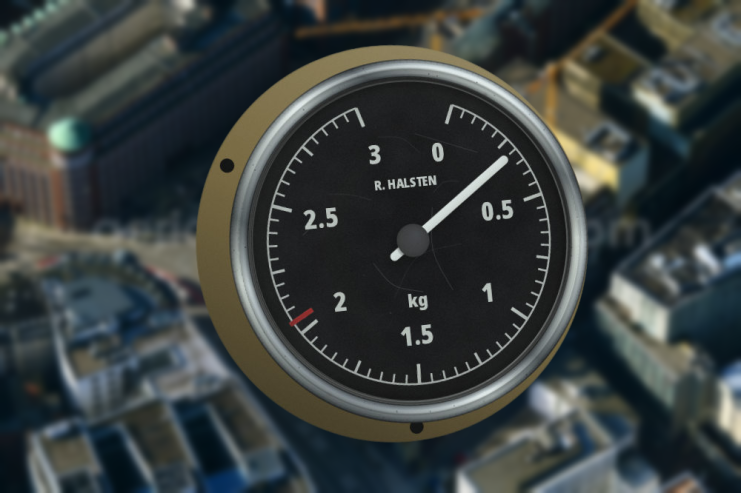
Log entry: **0.3** kg
